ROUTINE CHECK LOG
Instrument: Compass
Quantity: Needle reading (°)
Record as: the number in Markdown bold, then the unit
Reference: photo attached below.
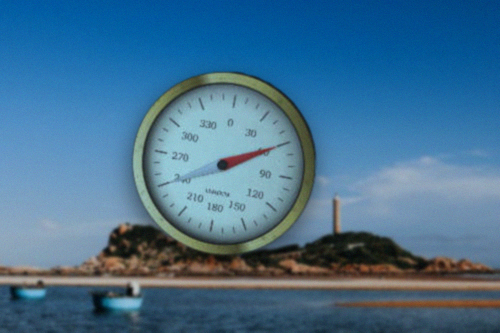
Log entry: **60** °
